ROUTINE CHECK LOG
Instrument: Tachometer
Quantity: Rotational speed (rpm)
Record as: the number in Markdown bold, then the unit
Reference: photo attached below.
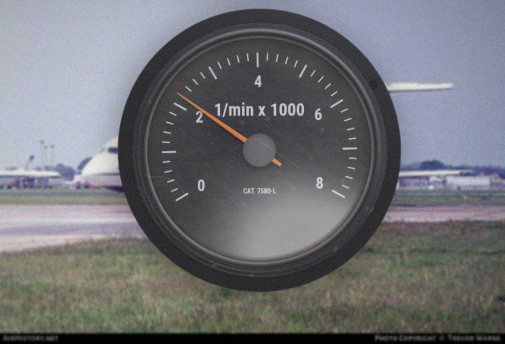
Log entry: **2200** rpm
